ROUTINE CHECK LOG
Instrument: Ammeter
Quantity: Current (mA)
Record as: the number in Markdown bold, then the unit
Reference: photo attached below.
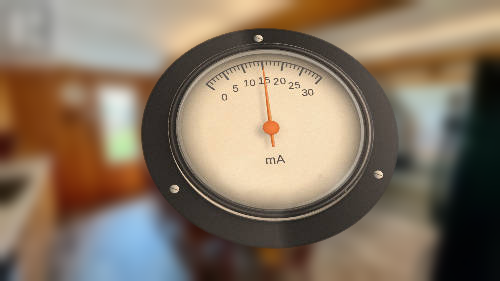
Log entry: **15** mA
